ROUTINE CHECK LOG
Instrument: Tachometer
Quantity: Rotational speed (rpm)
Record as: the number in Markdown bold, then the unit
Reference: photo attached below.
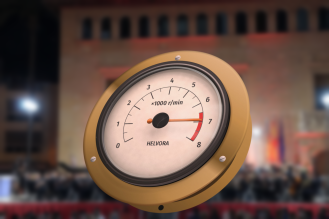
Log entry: **7000** rpm
